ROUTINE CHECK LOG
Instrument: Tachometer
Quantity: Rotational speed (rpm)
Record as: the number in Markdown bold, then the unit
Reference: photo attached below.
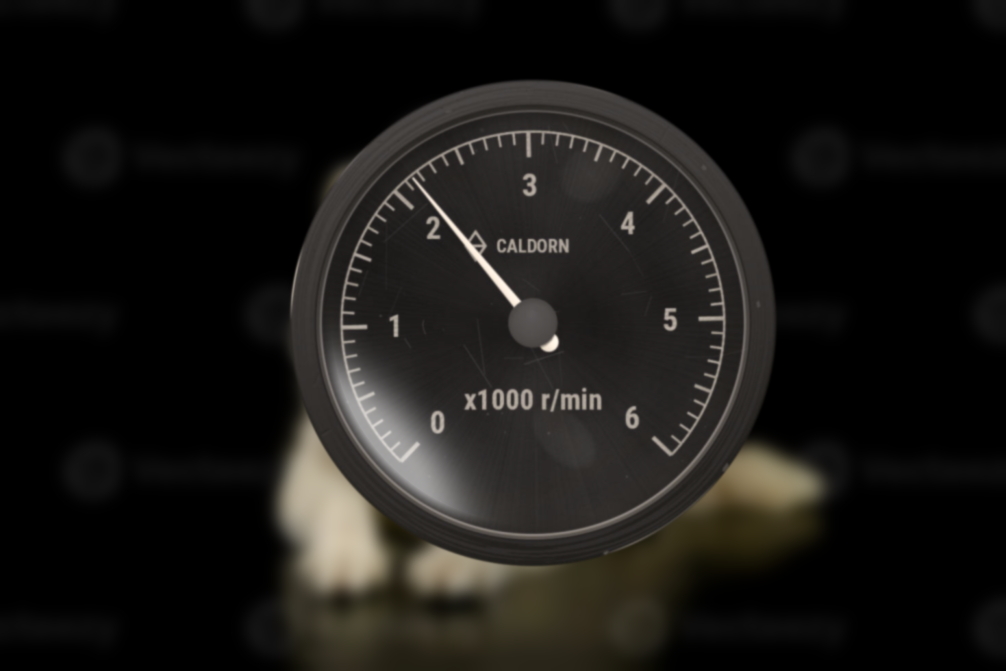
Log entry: **2150** rpm
